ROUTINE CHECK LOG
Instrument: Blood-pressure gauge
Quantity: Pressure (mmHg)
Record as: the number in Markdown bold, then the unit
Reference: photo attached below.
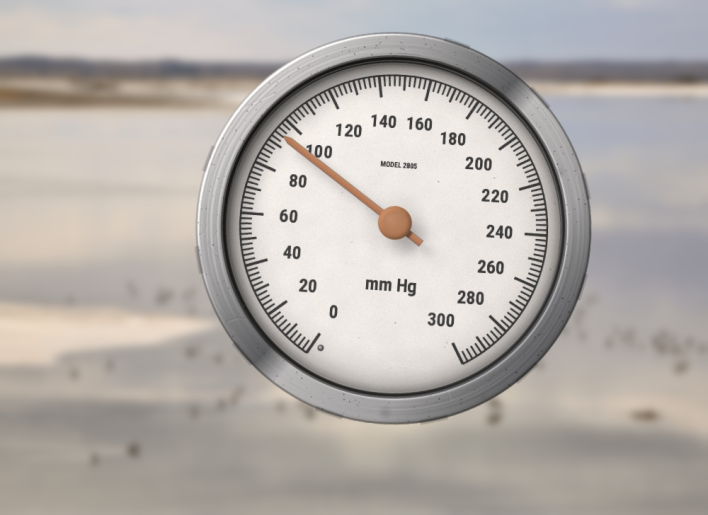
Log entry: **94** mmHg
